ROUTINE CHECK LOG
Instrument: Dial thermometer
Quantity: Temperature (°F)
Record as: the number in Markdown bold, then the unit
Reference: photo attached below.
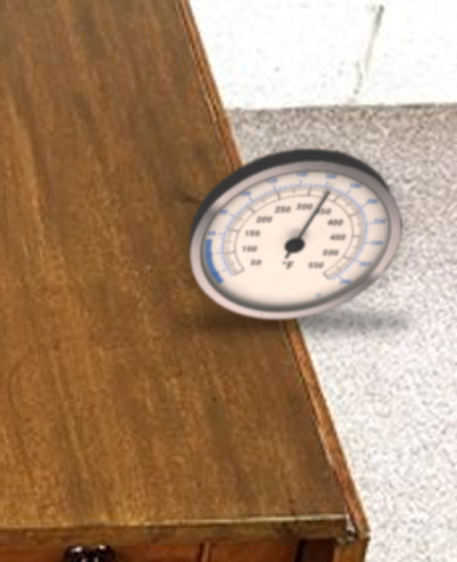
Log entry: **325** °F
